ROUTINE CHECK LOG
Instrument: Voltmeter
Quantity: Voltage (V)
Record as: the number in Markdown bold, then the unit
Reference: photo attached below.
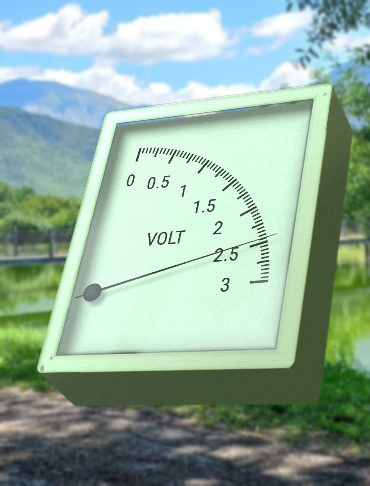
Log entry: **2.5** V
